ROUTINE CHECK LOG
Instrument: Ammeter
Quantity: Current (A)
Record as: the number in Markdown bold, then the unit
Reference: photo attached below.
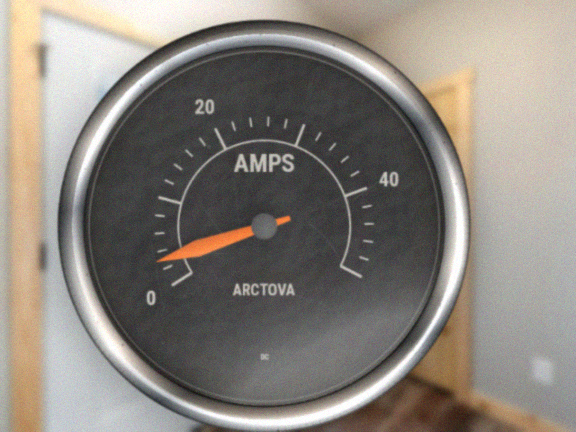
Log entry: **3** A
